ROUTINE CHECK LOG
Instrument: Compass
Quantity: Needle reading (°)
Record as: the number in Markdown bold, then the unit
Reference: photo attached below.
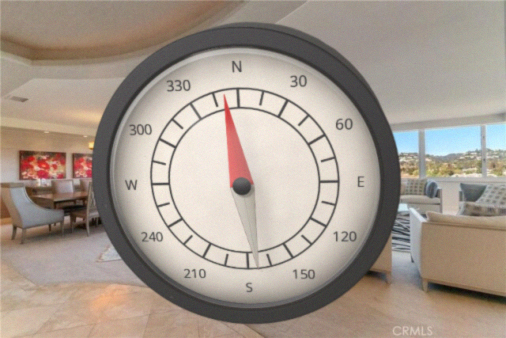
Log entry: **352.5** °
